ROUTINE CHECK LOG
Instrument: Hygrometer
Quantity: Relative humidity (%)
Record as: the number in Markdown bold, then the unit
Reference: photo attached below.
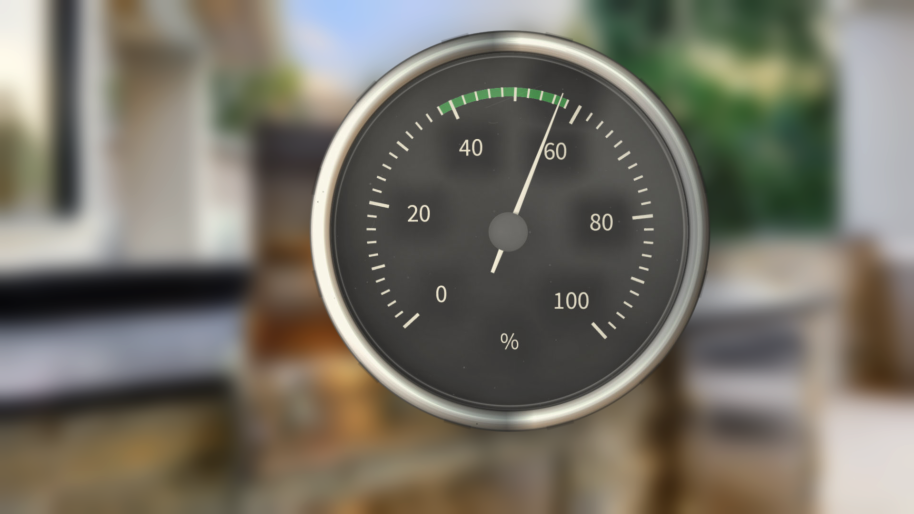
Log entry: **57** %
